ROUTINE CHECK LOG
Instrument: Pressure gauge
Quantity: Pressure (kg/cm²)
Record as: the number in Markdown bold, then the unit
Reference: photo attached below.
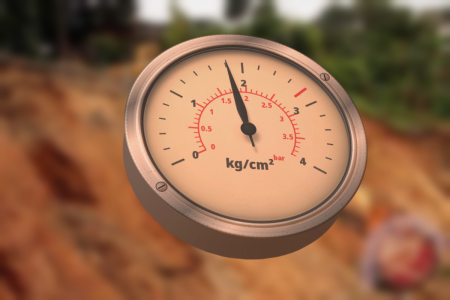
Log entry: **1.8** kg/cm²
